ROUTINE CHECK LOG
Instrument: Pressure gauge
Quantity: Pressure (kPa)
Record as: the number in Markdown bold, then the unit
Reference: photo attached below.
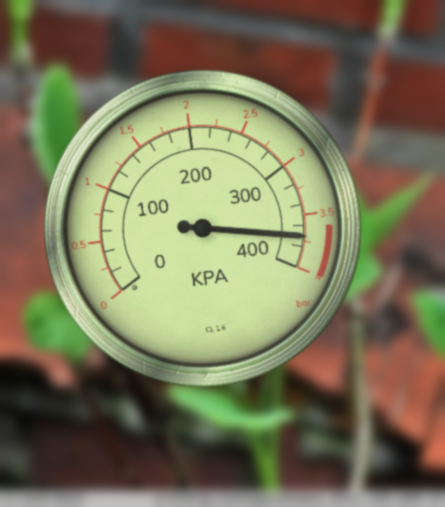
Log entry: **370** kPa
